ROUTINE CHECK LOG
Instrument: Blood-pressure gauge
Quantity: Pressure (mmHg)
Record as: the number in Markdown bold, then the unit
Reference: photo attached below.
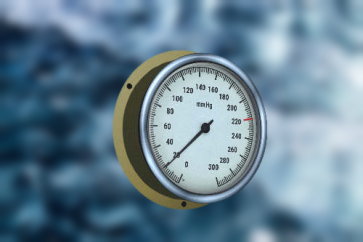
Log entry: **20** mmHg
